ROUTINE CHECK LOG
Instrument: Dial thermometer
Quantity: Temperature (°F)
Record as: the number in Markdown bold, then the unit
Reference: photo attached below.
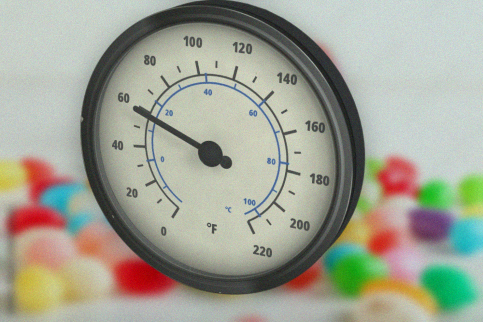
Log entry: **60** °F
